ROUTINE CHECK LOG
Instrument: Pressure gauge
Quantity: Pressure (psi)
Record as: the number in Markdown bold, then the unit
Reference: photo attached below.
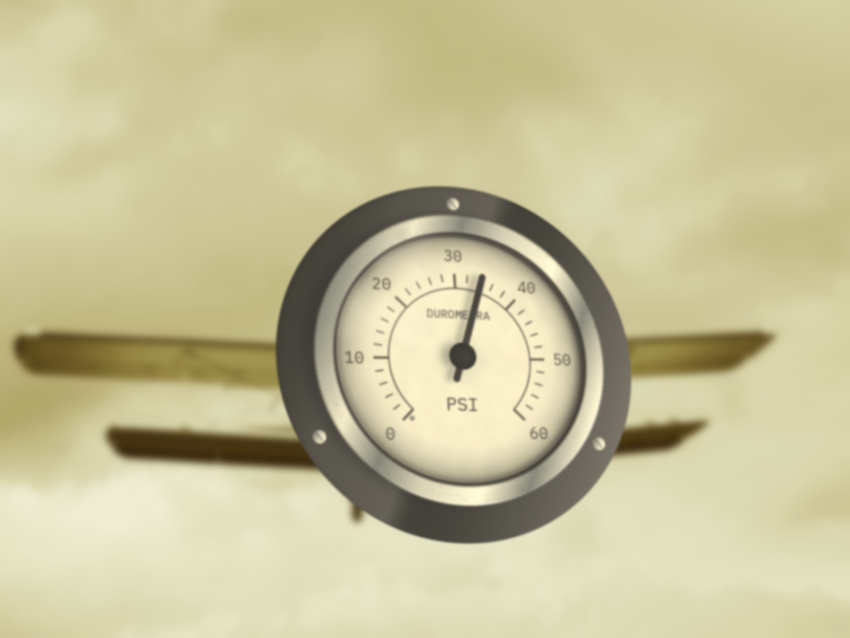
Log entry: **34** psi
